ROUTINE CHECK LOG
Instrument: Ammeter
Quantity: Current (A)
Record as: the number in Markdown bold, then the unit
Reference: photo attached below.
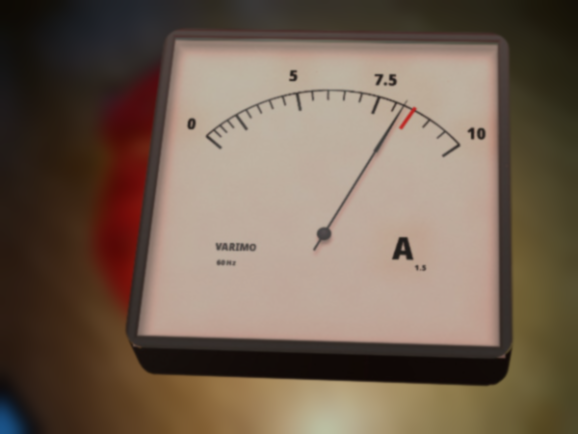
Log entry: **8.25** A
